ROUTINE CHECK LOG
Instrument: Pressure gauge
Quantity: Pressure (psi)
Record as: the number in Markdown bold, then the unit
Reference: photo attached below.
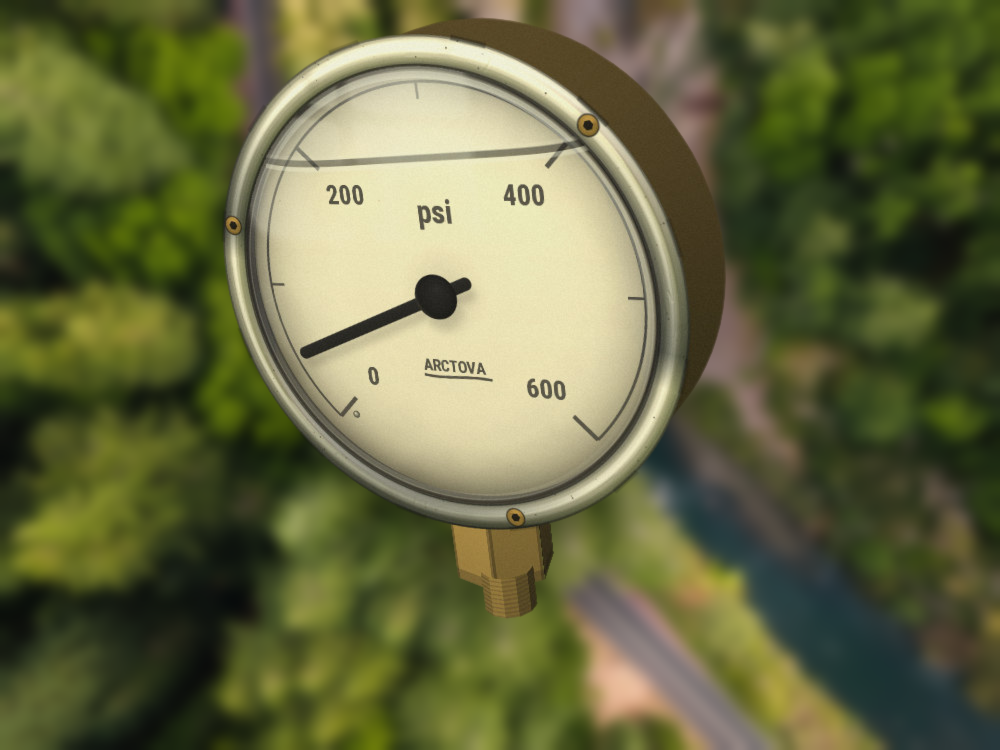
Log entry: **50** psi
